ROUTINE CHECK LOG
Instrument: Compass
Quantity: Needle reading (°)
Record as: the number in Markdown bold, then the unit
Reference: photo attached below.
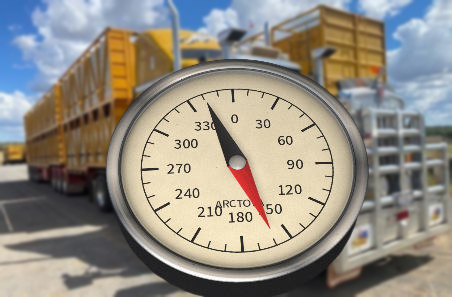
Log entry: **160** °
